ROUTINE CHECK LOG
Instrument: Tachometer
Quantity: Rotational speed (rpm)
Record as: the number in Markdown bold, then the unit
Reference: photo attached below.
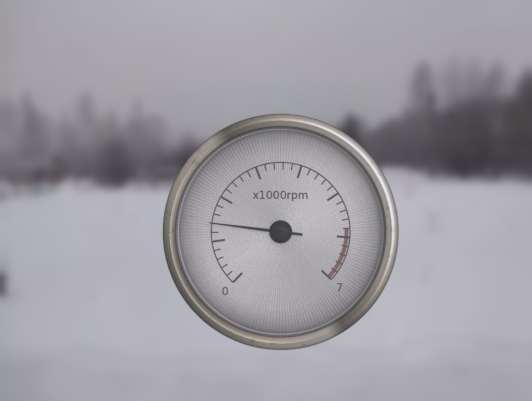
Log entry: **1400** rpm
